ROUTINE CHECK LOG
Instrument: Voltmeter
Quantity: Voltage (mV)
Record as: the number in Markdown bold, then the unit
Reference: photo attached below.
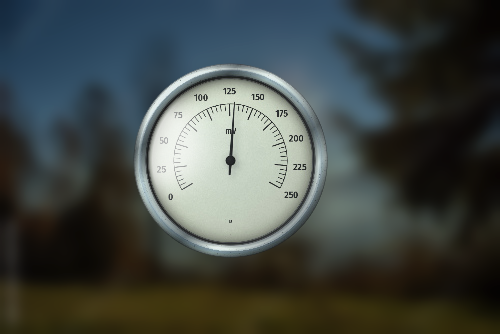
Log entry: **130** mV
